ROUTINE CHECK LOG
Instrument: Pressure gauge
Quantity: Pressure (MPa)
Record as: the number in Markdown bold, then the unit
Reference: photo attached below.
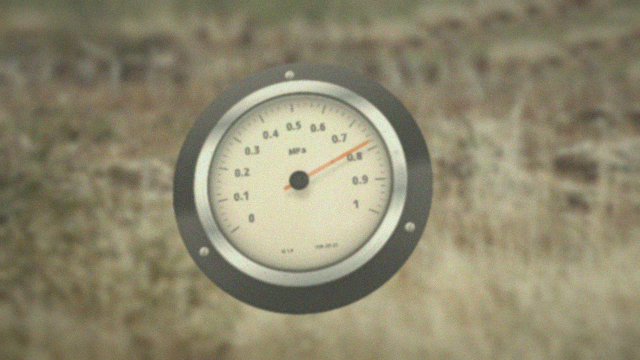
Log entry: **0.78** MPa
